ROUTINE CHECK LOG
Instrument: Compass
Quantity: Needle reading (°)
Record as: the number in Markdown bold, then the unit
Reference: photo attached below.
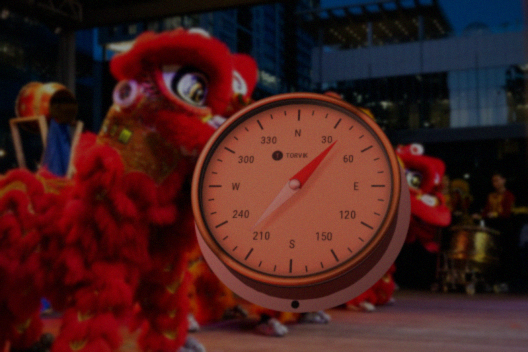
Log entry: **40** °
